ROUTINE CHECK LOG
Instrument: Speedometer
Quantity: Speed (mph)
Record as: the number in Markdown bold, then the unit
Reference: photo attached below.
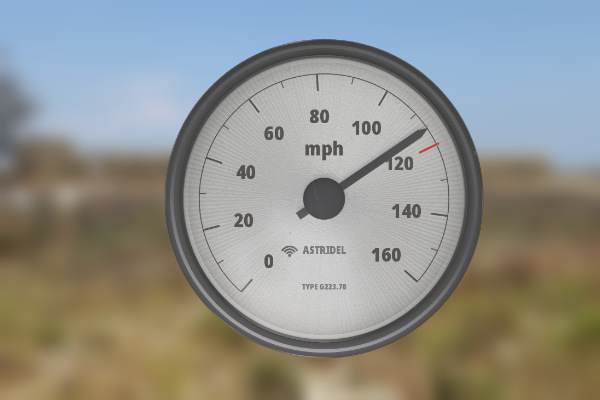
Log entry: **115** mph
